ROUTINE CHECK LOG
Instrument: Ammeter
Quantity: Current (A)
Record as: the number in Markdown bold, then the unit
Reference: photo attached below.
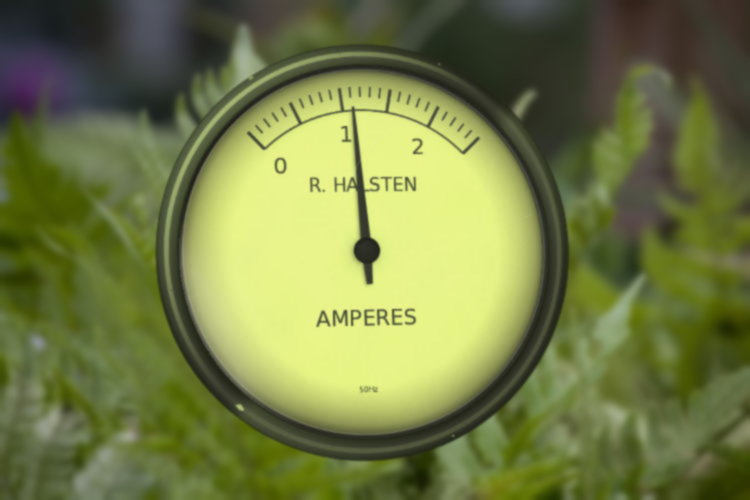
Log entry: **1.1** A
